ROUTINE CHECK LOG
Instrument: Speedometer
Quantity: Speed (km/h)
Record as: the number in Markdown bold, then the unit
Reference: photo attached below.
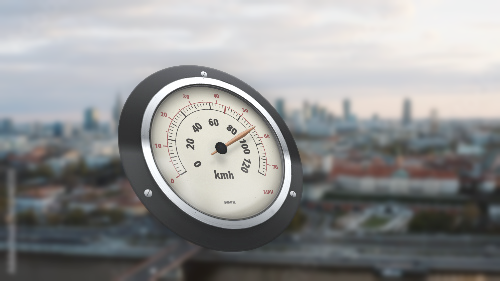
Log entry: **90** km/h
